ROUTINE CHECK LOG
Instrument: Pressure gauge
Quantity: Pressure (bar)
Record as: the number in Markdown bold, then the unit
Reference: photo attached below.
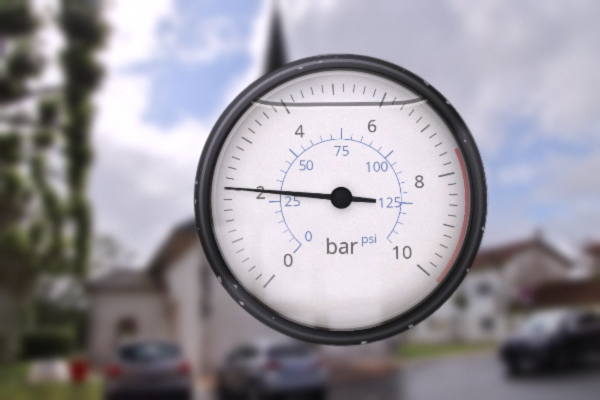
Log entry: **2** bar
